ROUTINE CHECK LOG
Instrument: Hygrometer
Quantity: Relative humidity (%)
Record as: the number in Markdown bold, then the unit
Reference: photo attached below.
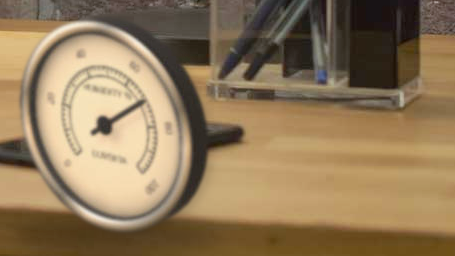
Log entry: **70** %
